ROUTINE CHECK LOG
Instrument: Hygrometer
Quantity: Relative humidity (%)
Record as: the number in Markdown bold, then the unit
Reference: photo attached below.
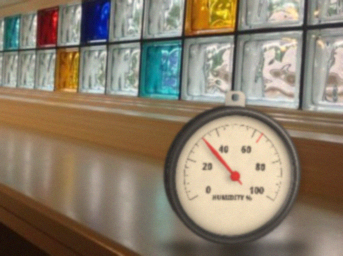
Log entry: **32** %
